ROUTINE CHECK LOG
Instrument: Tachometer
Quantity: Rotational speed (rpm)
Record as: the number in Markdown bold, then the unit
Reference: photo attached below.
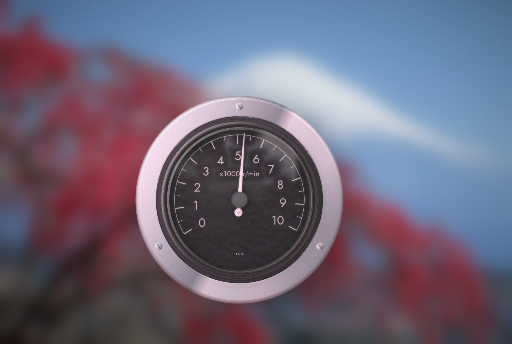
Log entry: **5250** rpm
